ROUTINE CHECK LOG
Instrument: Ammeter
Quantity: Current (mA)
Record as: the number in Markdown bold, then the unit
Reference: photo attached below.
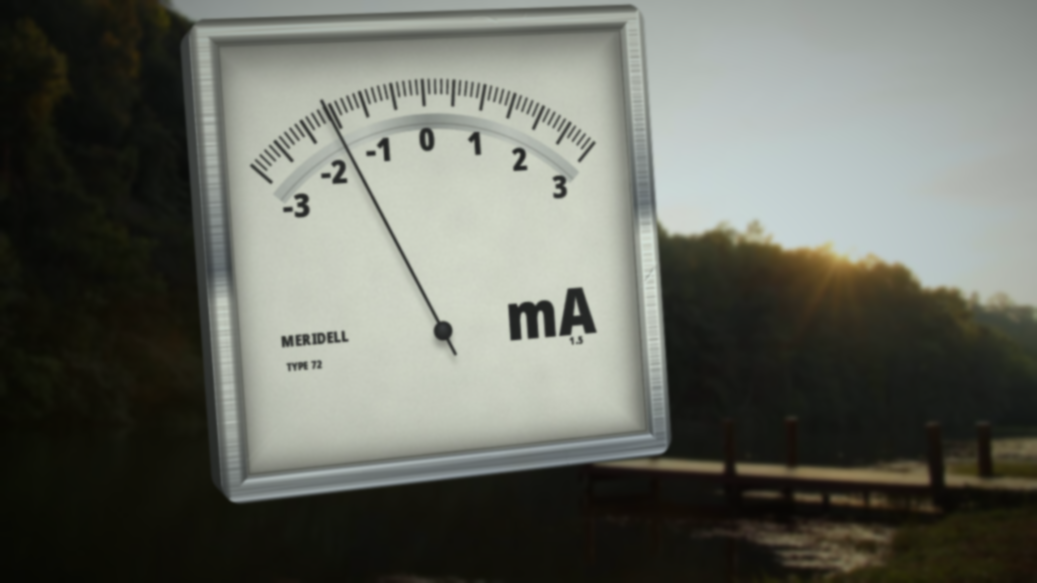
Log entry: **-1.6** mA
